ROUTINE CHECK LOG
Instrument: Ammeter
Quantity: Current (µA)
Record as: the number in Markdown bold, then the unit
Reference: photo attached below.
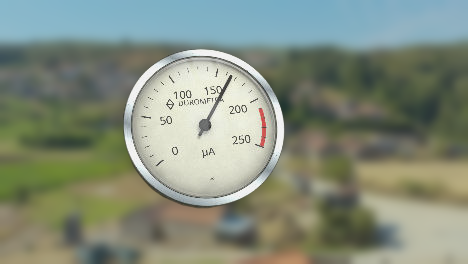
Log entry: **165** µA
